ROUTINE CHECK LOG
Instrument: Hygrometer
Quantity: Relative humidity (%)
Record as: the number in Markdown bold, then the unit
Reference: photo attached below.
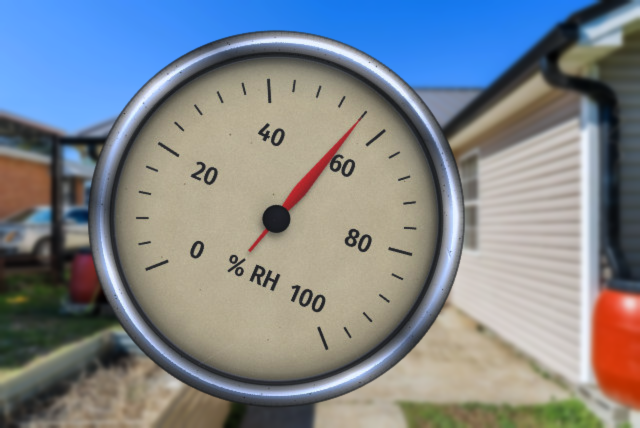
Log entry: **56** %
